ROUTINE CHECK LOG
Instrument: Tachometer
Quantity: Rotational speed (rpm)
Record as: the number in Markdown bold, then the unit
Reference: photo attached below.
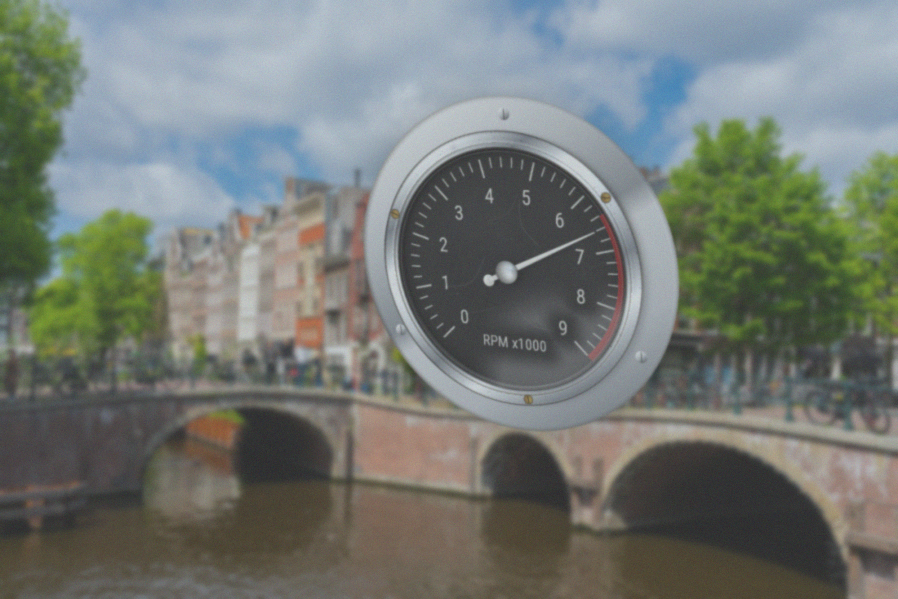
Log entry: **6600** rpm
